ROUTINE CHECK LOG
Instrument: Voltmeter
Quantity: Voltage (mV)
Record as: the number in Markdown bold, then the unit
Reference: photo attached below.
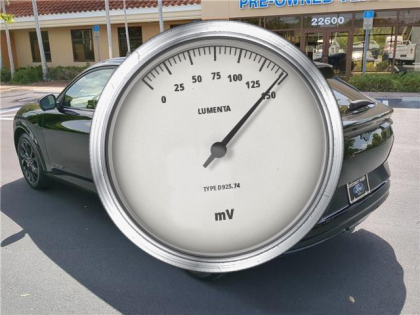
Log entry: **145** mV
